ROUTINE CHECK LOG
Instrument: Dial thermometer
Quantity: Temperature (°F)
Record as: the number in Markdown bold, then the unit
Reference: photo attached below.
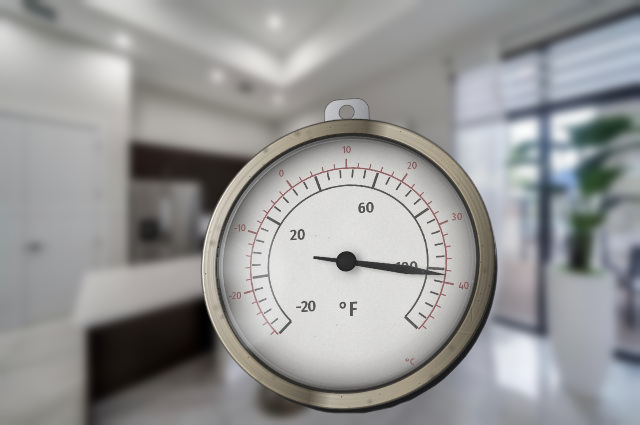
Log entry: **102** °F
